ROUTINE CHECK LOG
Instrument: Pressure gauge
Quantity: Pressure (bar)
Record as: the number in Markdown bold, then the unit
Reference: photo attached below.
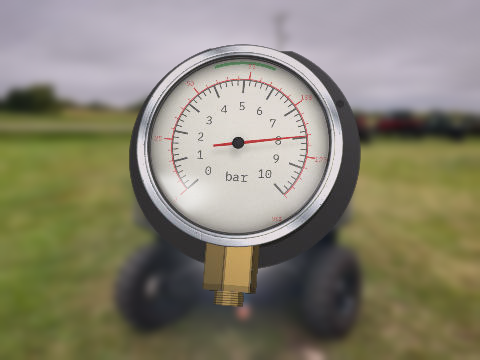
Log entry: **8** bar
